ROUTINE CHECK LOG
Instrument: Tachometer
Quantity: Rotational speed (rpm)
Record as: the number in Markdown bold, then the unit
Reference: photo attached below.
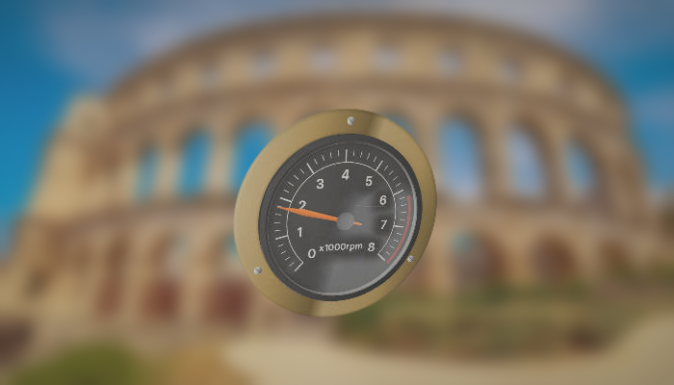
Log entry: **1800** rpm
